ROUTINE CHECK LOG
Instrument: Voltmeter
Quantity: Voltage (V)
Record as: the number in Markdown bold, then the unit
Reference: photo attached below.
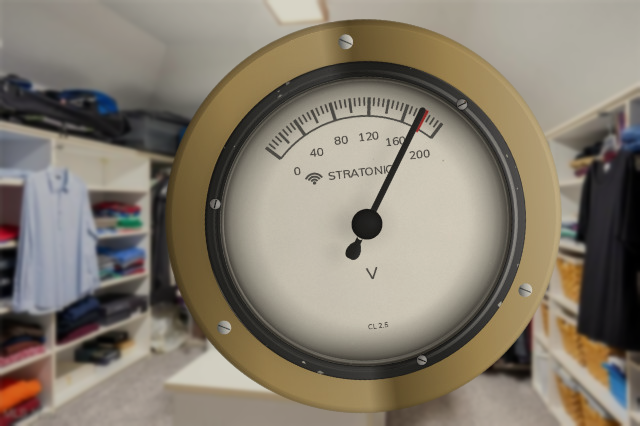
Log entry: **175** V
